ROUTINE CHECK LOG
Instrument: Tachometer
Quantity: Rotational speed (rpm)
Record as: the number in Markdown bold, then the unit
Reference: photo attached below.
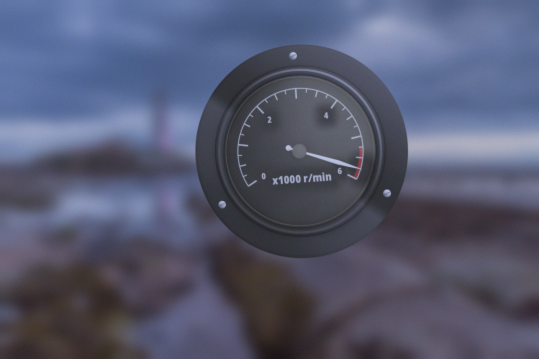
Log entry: **5750** rpm
